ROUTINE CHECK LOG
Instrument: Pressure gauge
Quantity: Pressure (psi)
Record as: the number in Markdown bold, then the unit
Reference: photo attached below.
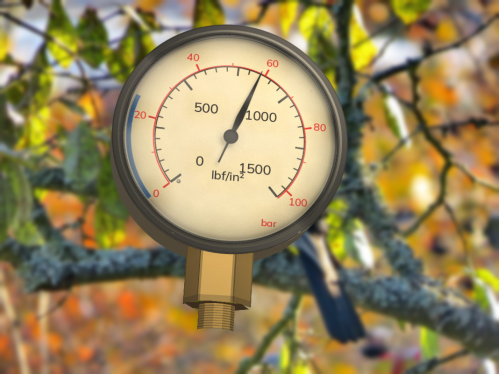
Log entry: **850** psi
